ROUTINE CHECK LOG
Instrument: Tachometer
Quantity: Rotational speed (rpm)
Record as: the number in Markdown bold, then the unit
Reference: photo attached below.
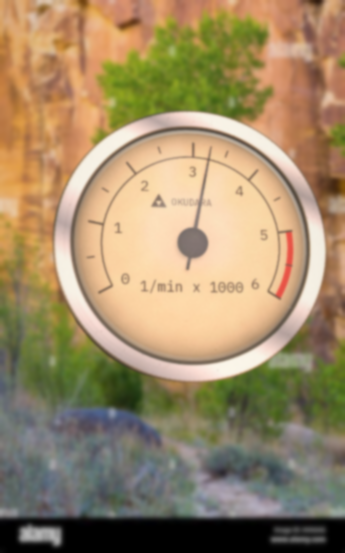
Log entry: **3250** rpm
